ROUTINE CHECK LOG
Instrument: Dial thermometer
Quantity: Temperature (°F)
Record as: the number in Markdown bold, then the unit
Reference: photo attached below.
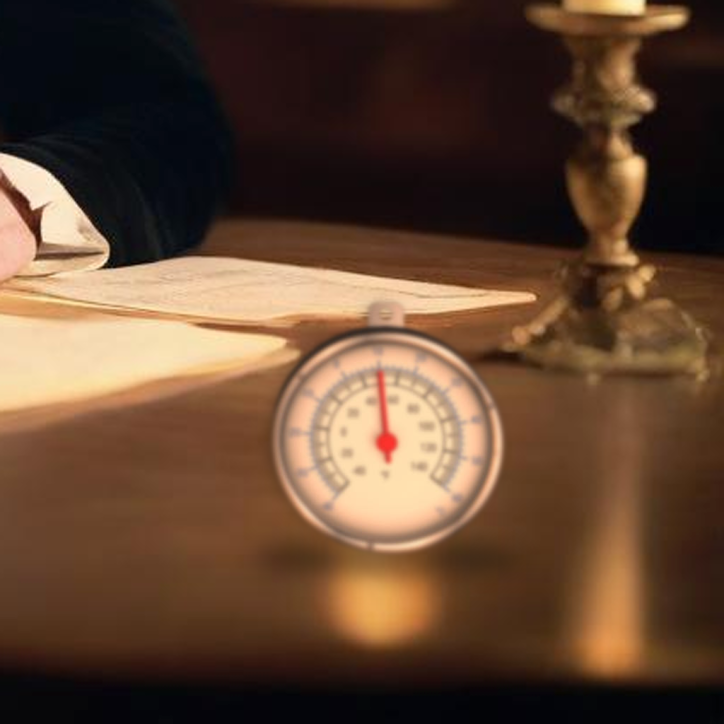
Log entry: **50** °F
